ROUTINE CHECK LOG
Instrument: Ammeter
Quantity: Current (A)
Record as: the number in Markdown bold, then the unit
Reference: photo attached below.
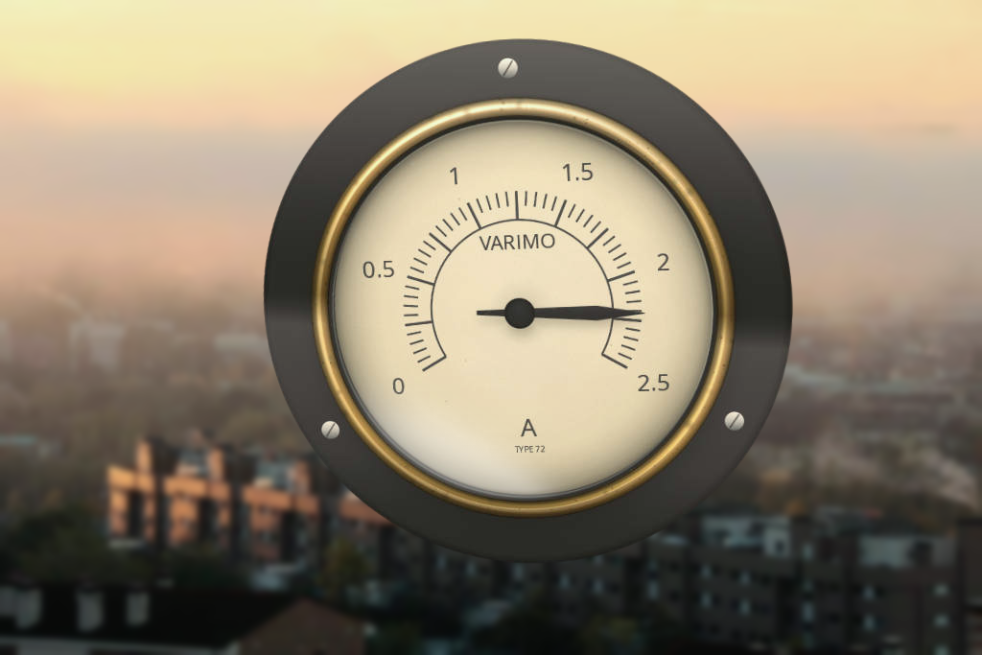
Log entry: **2.2** A
